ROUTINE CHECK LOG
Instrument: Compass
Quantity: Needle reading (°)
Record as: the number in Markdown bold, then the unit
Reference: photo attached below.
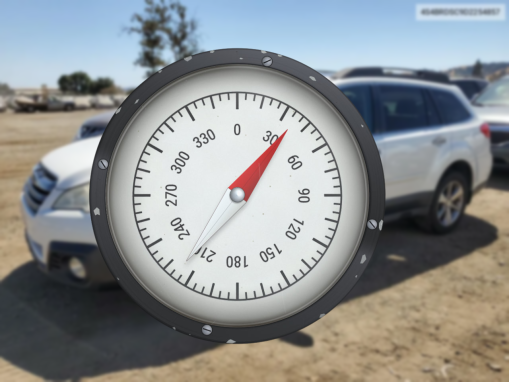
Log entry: **37.5** °
